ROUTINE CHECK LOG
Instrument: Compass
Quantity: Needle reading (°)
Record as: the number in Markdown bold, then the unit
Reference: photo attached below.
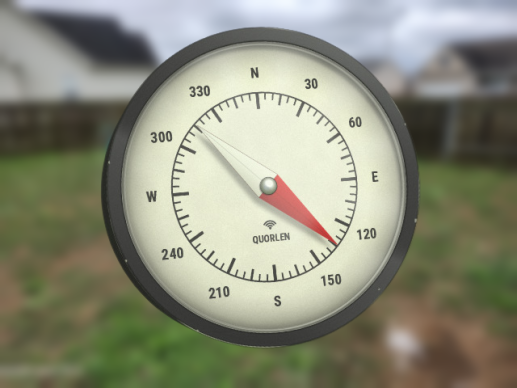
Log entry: **135** °
